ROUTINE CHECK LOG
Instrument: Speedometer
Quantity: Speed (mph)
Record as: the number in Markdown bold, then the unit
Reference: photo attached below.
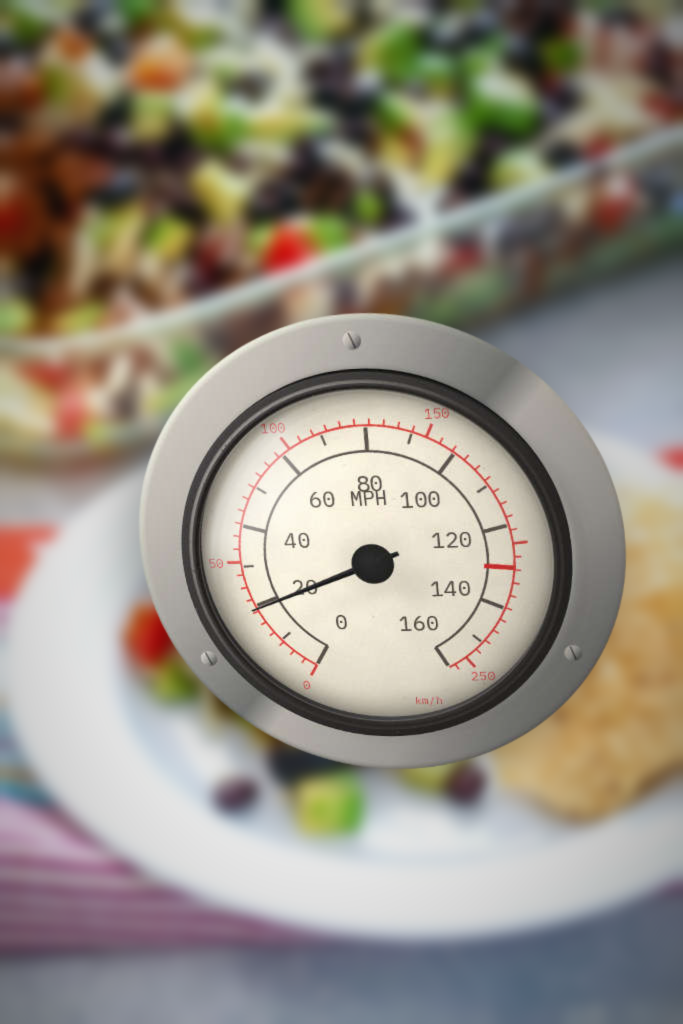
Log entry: **20** mph
